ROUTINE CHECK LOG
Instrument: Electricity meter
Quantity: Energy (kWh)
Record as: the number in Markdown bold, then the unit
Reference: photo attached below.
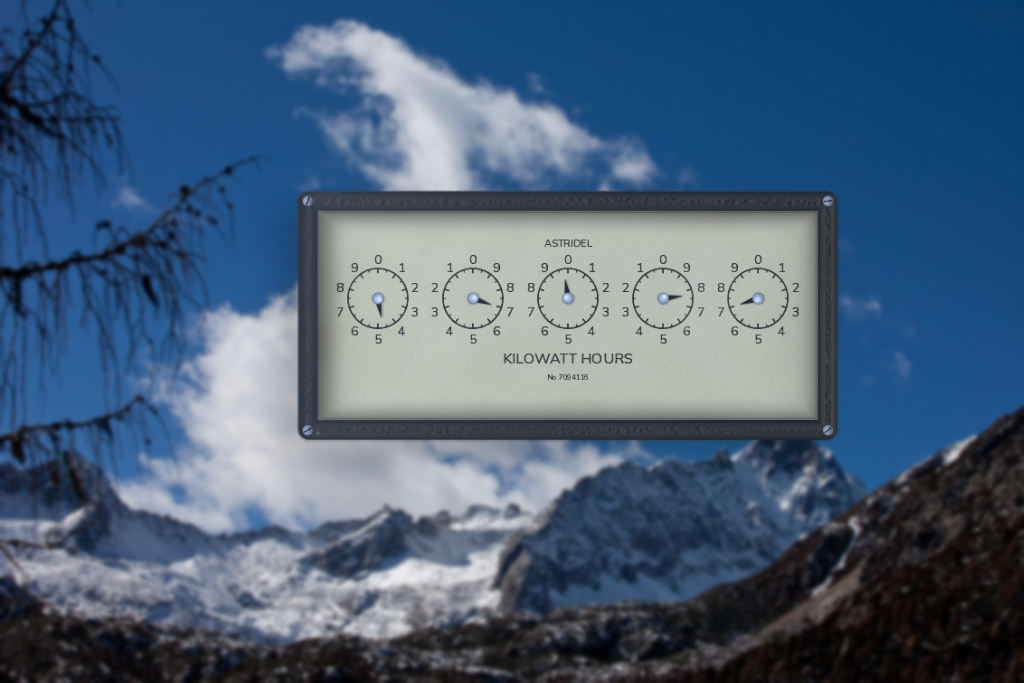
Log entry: **46977** kWh
